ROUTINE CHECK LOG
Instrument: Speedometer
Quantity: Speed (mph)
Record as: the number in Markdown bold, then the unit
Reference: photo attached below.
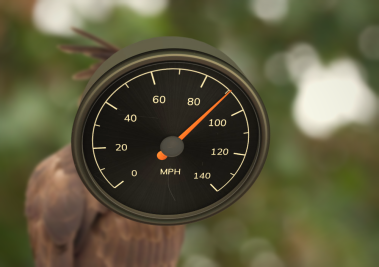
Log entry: **90** mph
